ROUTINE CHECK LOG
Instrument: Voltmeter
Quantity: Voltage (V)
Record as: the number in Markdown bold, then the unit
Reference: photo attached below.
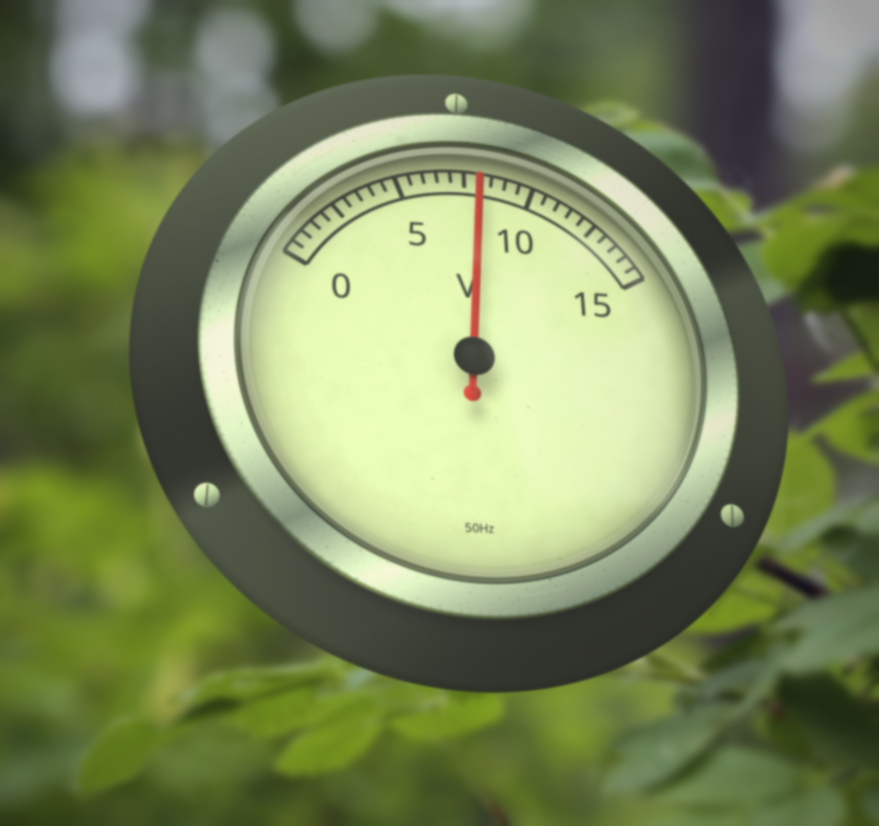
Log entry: **8** V
